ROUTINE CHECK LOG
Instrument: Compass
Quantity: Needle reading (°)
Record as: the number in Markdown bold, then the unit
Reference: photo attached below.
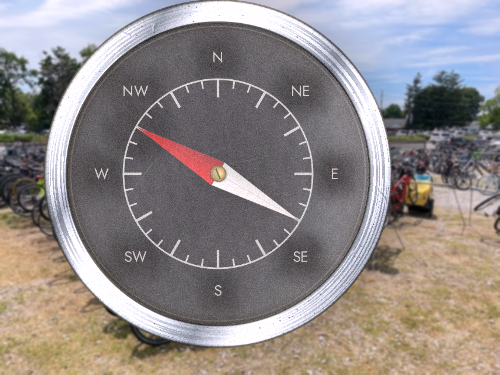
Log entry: **300** °
